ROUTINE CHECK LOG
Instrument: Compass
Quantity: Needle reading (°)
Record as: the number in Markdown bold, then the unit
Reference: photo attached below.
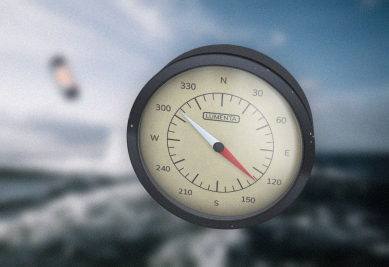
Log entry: **130** °
